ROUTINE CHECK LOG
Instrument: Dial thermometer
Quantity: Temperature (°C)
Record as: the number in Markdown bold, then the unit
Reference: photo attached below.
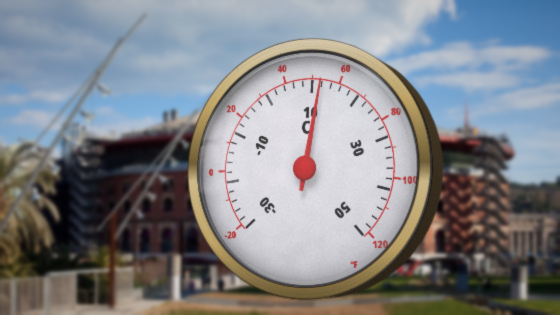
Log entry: **12** °C
